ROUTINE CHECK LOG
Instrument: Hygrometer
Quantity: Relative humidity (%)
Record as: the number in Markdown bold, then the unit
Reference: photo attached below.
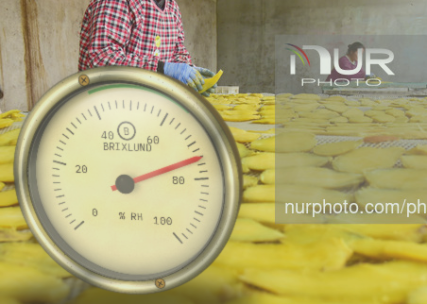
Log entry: **74** %
